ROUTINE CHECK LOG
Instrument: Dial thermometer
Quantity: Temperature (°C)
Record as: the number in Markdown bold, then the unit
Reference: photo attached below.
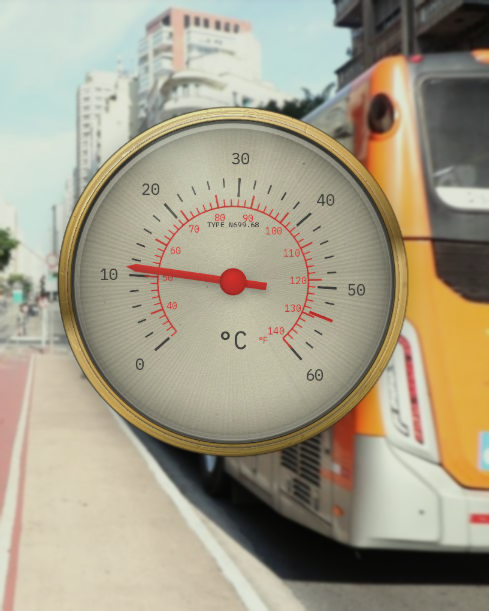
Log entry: **11** °C
